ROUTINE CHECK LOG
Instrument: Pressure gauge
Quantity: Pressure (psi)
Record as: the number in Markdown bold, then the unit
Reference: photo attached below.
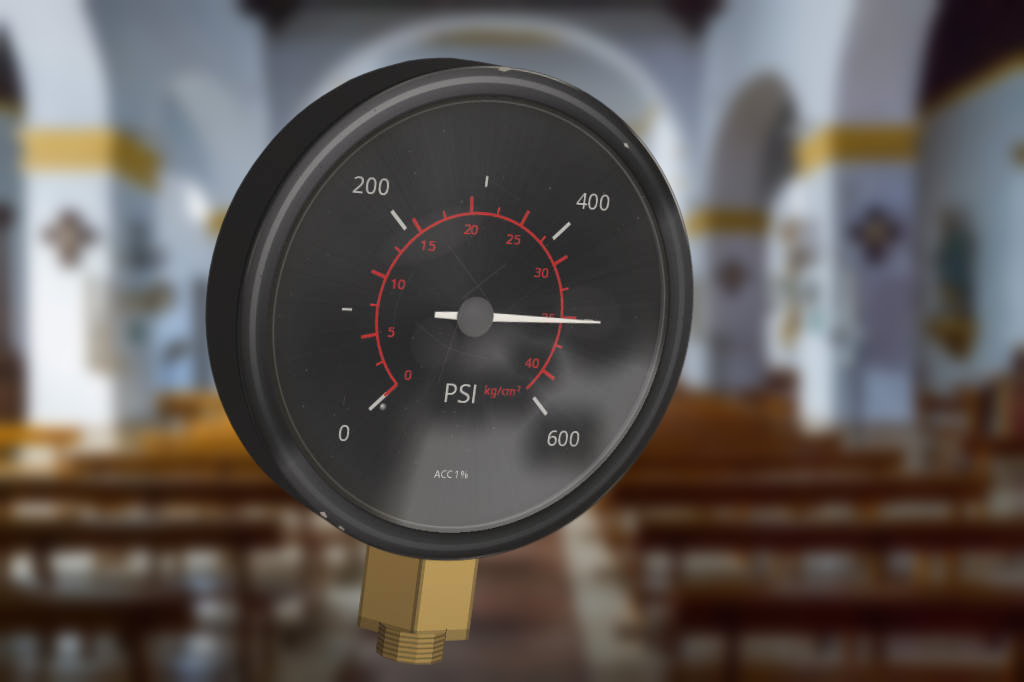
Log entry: **500** psi
